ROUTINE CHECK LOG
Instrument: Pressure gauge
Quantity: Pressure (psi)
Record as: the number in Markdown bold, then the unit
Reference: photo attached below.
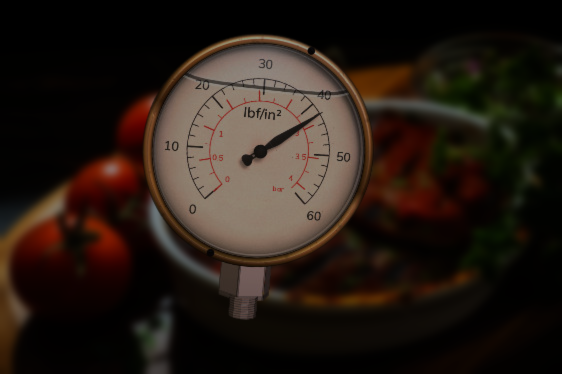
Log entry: **42** psi
